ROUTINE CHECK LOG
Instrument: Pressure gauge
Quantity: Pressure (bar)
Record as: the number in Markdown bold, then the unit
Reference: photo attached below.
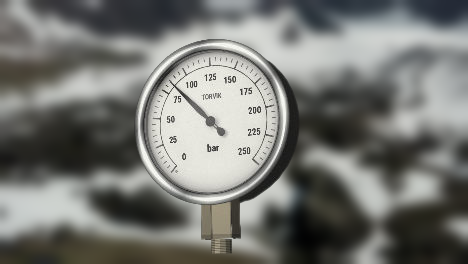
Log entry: **85** bar
